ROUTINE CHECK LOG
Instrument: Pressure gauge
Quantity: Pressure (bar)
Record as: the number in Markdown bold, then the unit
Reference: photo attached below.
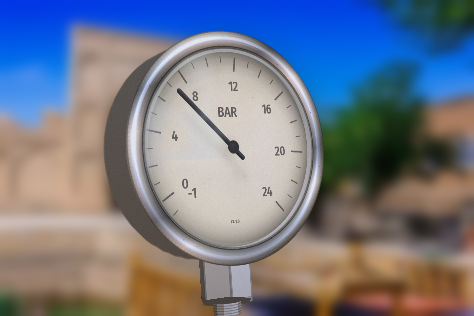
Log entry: **7** bar
